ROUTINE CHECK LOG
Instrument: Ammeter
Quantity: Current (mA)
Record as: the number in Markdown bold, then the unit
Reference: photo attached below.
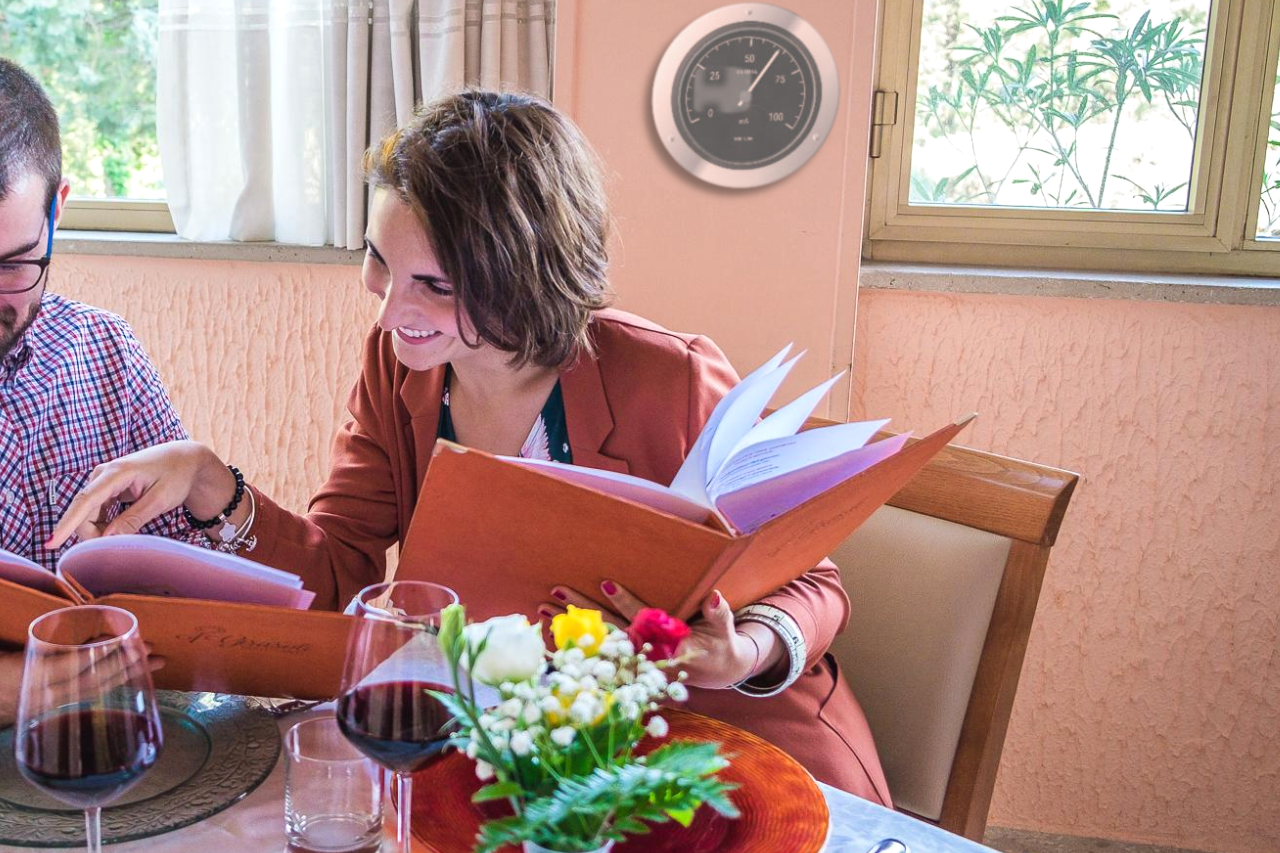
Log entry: **62.5** mA
